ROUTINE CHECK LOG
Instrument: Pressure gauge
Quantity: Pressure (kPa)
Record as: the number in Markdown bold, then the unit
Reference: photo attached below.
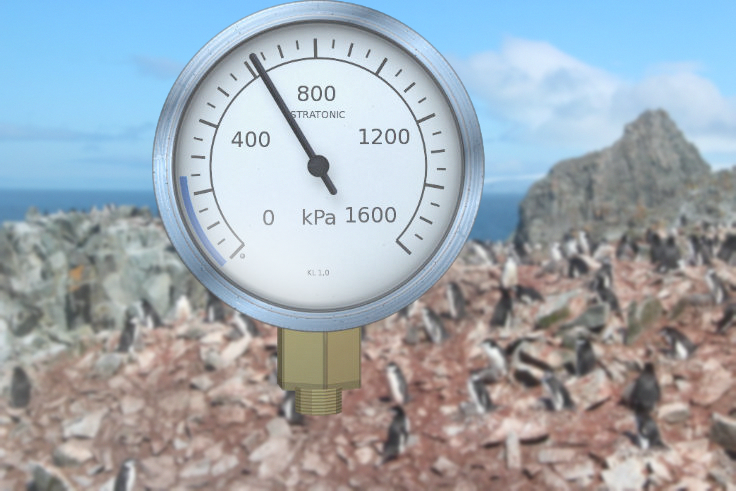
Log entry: **625** kPa
